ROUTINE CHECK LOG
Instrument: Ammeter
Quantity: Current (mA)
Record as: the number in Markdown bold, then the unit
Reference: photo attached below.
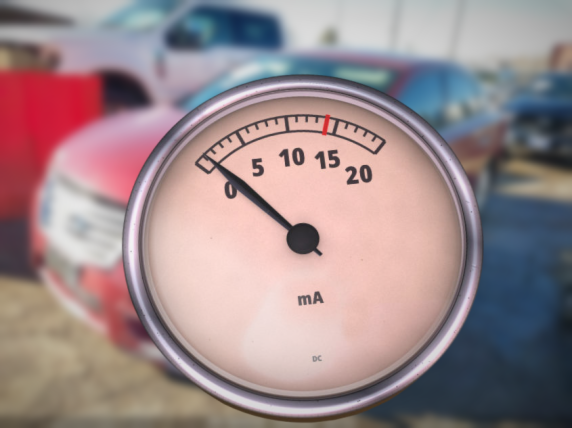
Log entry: **1** mA
